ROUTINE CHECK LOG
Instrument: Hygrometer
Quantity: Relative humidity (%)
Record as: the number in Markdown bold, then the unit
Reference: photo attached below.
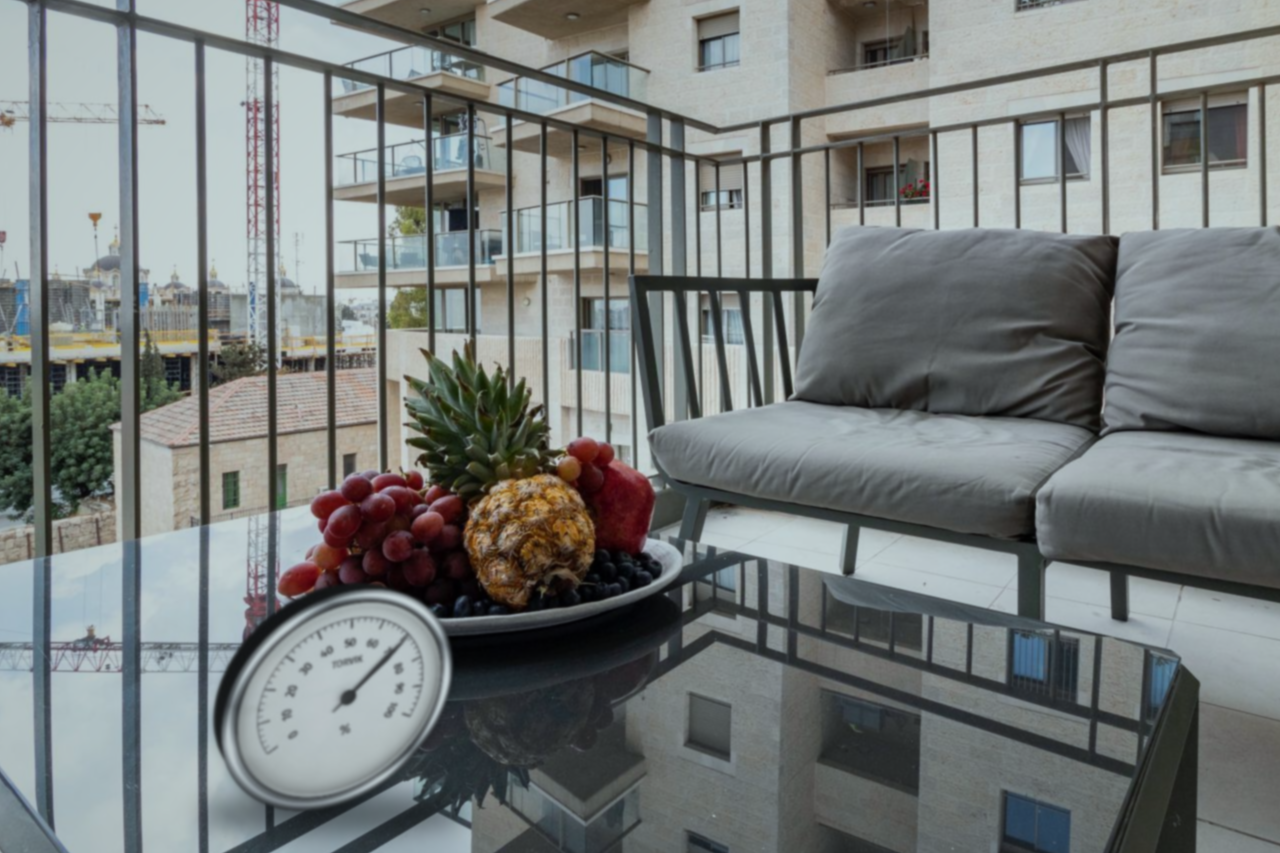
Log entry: **70** %
